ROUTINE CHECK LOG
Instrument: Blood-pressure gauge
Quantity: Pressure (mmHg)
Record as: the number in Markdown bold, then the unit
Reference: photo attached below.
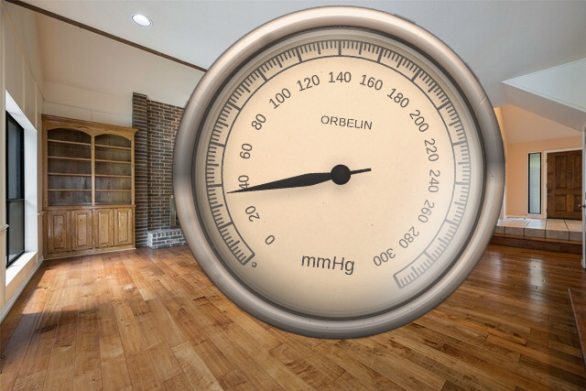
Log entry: **36** mmHg
